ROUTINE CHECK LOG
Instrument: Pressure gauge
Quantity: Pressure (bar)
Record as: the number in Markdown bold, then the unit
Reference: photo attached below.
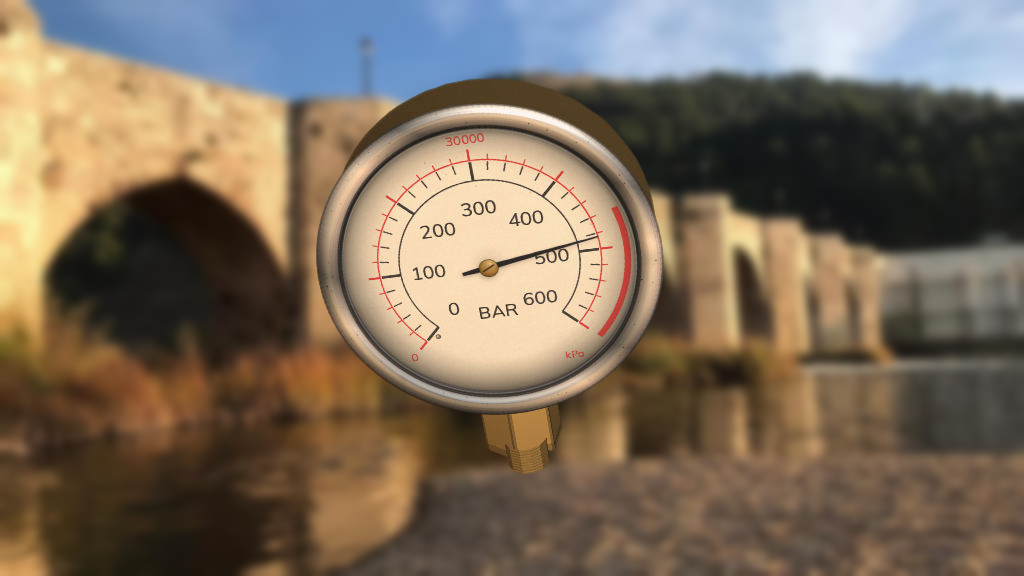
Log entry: **480** bar
